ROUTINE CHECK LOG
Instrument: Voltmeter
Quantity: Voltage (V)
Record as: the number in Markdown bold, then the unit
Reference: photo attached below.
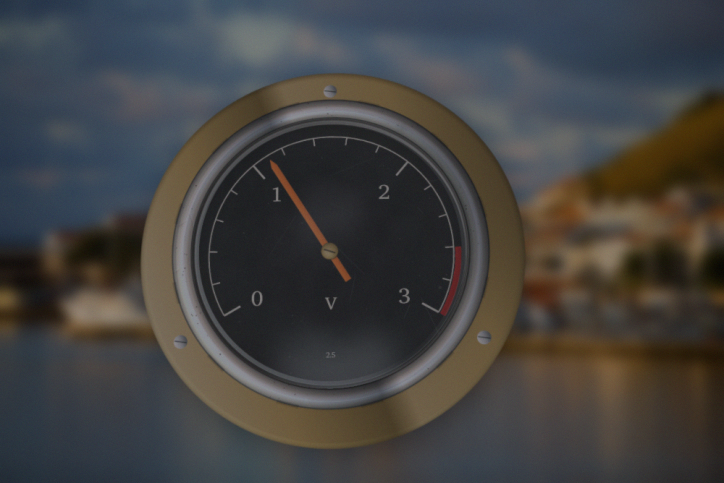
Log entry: **1.1** V
